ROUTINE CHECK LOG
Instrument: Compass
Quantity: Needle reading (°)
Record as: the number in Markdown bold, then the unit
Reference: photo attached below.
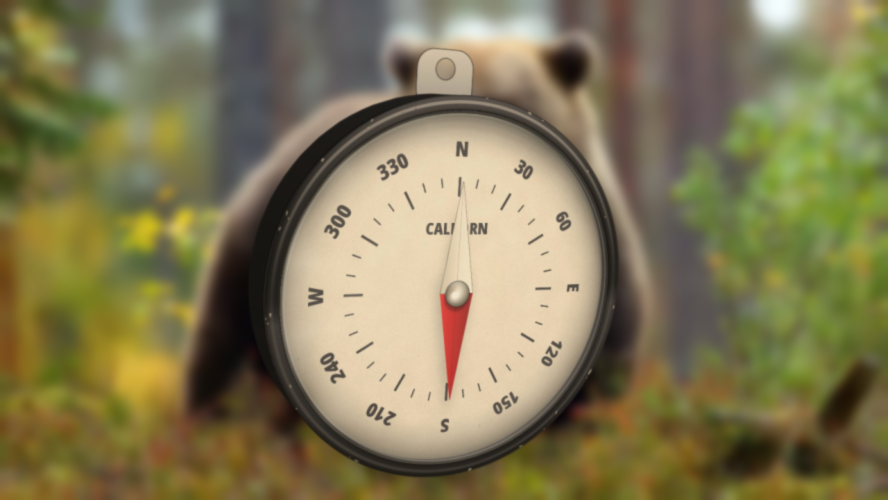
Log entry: **180** °
